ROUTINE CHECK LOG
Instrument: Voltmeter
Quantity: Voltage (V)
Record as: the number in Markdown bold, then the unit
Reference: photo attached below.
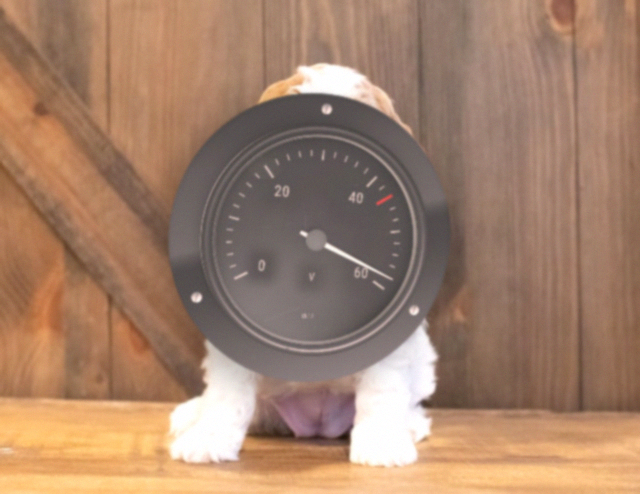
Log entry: **58** V
